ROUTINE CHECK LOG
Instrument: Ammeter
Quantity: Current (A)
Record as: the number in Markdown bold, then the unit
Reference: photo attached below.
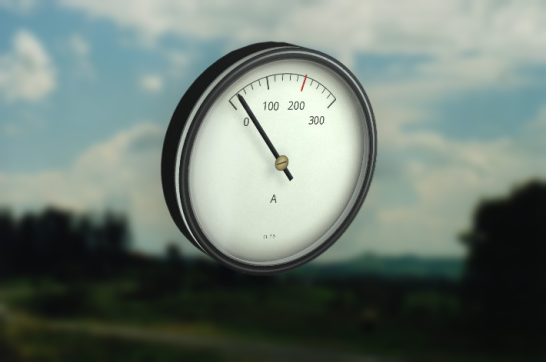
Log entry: **20** A
